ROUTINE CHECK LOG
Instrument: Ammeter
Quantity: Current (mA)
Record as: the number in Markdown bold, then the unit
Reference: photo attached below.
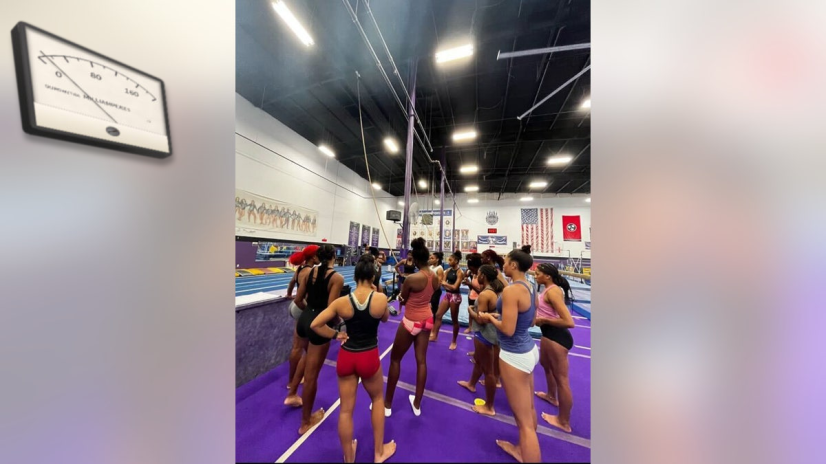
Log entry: **10** mA
